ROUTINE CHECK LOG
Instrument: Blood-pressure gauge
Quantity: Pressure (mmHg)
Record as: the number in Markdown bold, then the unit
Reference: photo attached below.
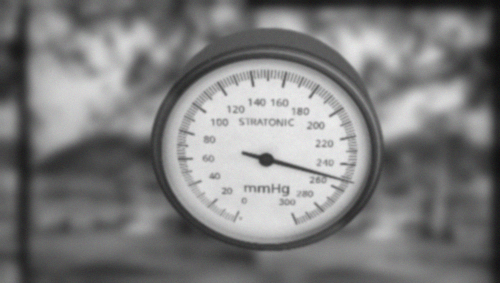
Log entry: **250** mmHg
